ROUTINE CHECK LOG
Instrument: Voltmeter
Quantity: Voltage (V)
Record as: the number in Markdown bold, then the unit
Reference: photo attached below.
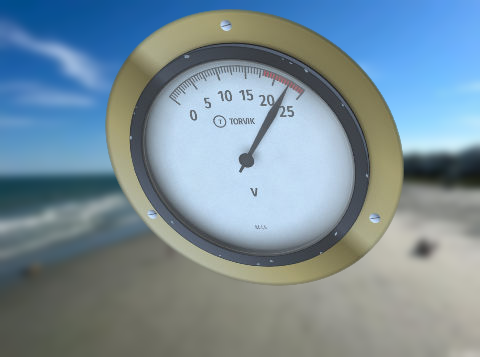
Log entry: **22.5** V
